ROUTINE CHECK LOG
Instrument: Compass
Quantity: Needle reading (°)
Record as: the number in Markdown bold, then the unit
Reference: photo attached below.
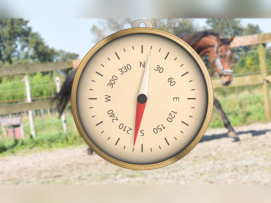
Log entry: **190** °
